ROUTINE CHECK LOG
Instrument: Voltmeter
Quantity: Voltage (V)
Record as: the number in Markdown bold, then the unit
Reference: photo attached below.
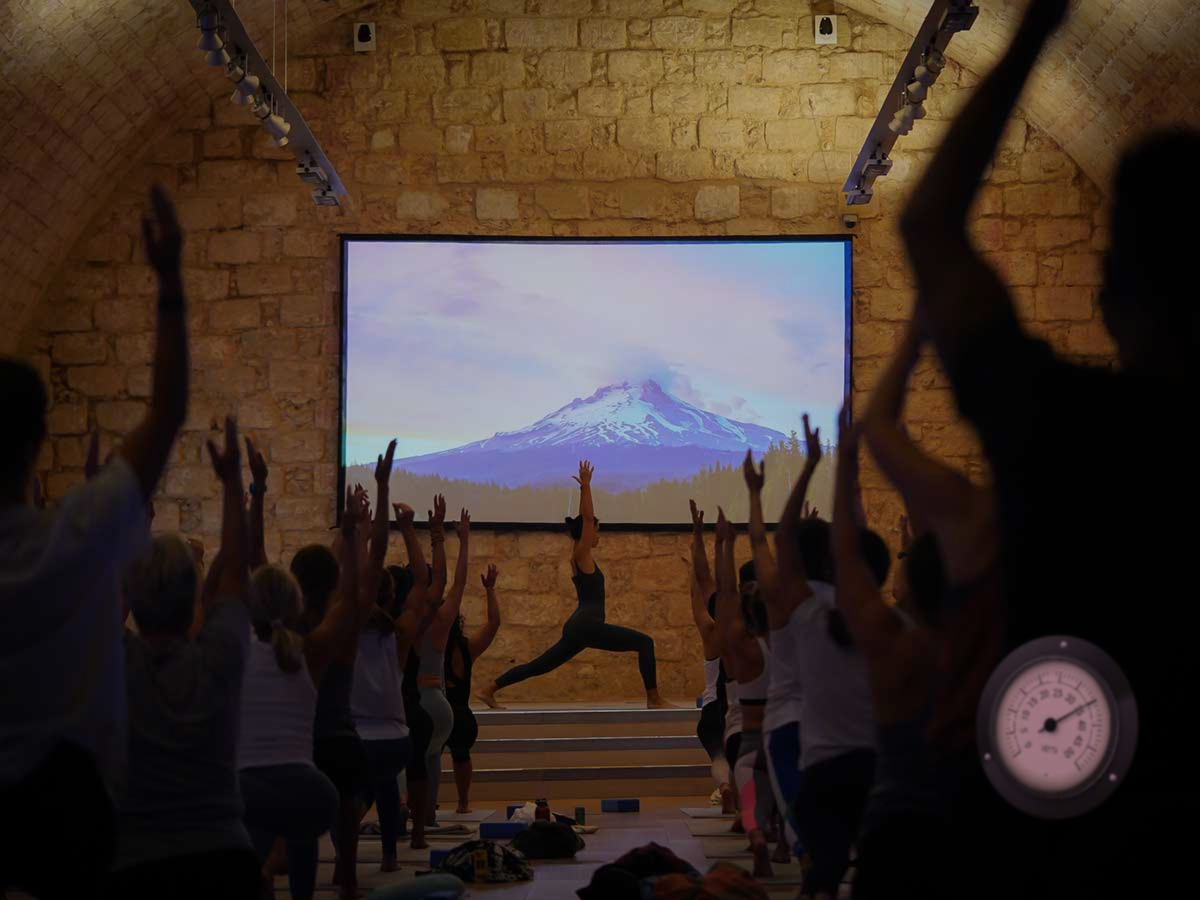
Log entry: **35** V
